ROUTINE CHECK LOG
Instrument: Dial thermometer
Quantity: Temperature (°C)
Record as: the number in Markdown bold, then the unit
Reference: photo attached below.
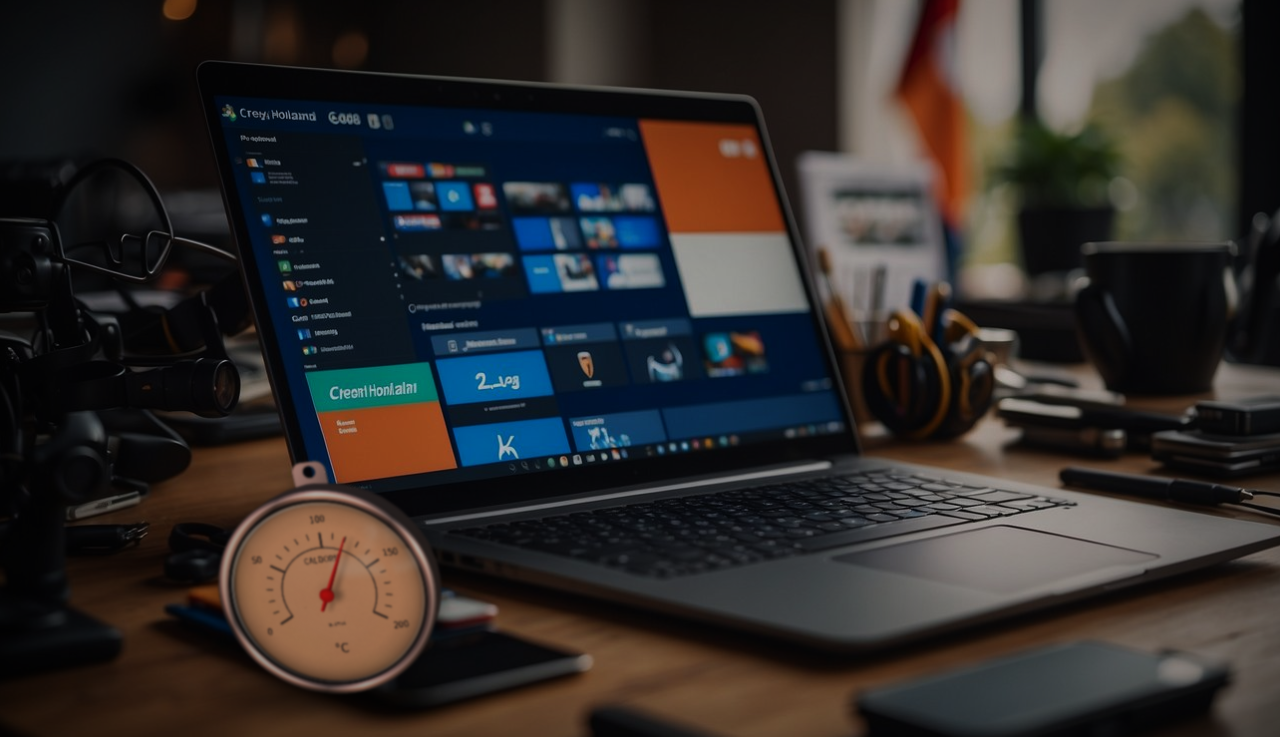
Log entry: **120** °C
